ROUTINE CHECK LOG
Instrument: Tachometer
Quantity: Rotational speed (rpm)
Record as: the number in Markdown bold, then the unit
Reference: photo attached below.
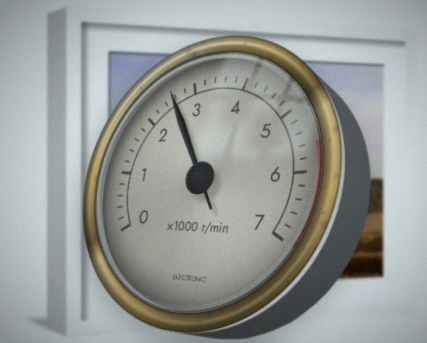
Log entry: **2600** rpm
